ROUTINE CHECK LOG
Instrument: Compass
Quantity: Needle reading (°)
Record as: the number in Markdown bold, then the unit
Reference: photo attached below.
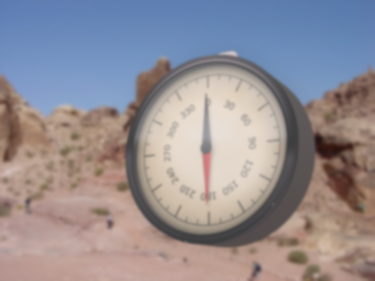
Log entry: **180** °
